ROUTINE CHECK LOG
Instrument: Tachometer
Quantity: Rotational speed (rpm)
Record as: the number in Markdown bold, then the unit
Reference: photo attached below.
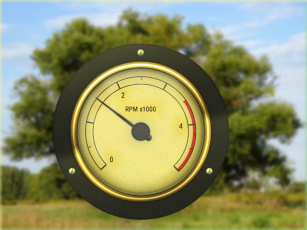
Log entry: **1500** rpm
